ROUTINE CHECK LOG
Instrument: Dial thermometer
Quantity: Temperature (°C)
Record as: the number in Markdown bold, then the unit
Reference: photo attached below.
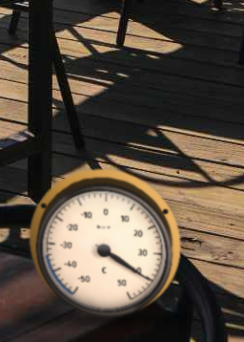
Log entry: **40** °C
